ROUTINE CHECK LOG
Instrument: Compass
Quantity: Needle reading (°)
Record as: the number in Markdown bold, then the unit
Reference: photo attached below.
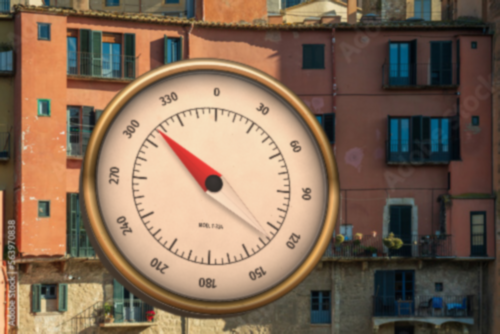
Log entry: **310** °
